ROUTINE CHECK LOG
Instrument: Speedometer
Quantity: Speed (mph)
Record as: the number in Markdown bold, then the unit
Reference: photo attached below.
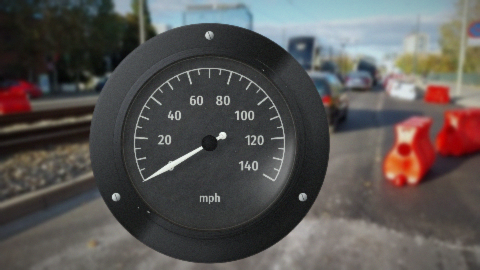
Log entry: **0** mph
